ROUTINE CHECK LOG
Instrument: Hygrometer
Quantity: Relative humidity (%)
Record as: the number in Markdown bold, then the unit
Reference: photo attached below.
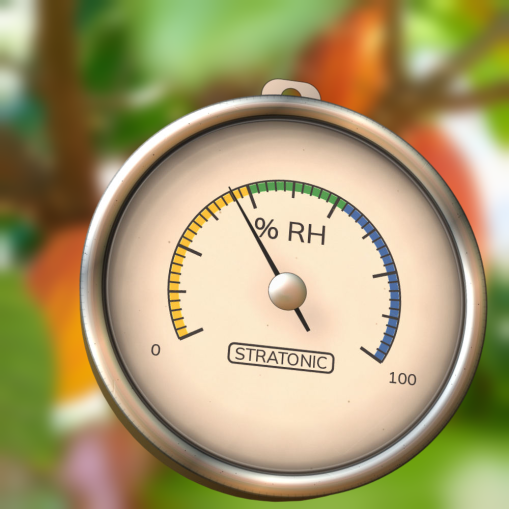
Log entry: **36** %
